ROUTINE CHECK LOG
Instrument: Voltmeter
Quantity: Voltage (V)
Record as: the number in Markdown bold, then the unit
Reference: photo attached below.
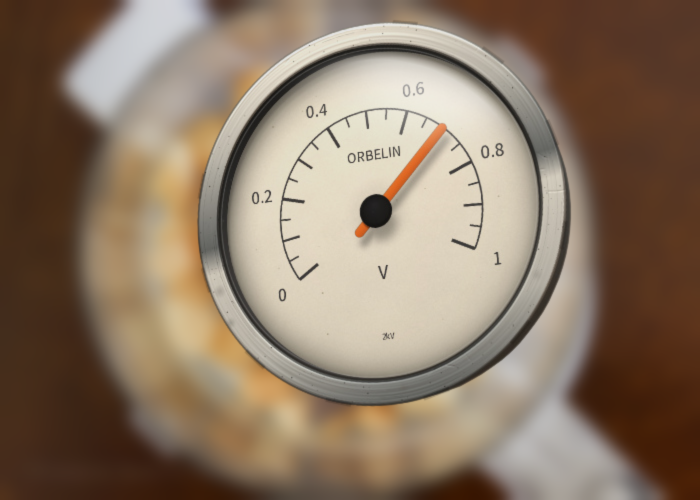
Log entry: **0.7** V
